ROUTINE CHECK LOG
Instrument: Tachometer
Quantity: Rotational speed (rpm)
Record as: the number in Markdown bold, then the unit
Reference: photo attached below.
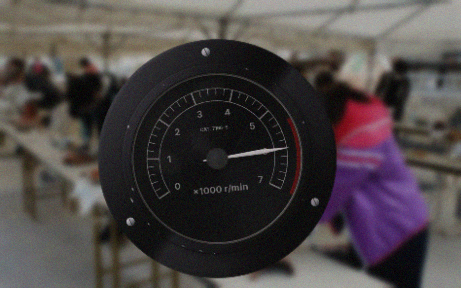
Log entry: **6000** rpm
